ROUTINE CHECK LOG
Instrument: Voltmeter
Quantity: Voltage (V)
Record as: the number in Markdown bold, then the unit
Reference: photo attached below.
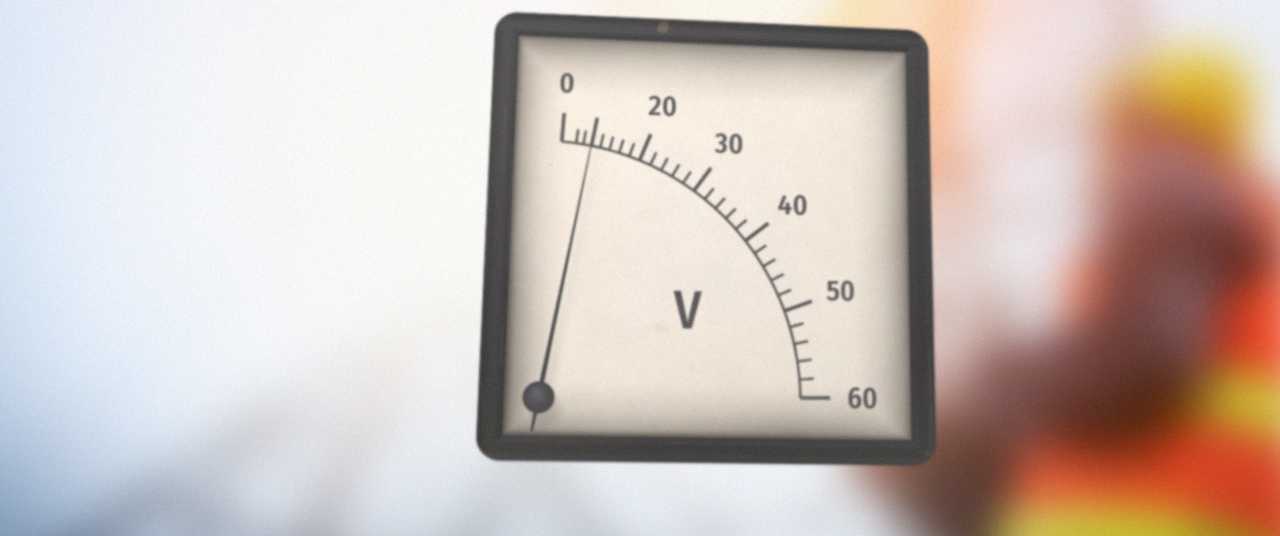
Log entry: **10** V
